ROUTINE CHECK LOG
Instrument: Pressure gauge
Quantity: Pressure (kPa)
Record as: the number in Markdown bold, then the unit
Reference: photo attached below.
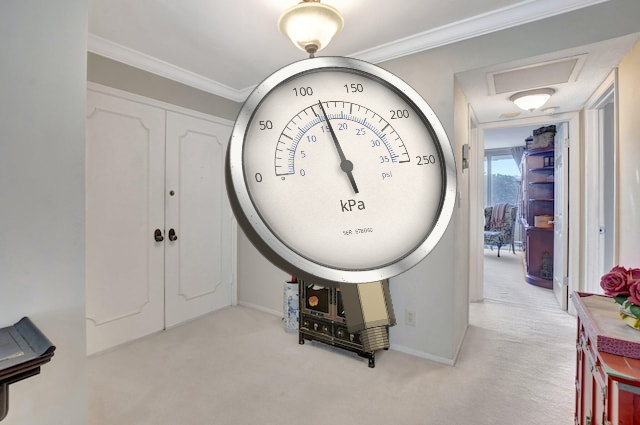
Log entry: **110** kPa
